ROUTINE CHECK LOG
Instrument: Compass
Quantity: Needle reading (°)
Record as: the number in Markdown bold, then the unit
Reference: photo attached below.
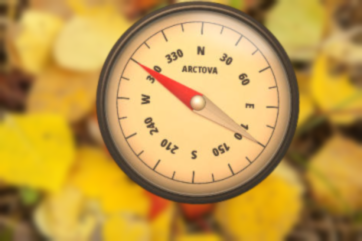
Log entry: **300** °
